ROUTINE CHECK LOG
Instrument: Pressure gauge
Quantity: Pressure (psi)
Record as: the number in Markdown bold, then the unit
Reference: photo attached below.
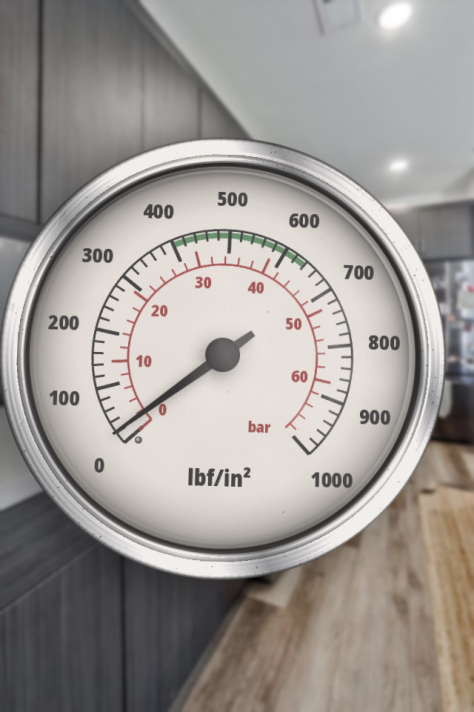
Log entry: **20** psi
